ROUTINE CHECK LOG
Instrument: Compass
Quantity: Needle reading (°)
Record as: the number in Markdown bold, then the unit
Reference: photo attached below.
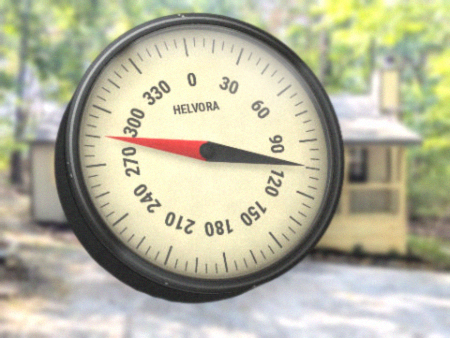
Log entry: **285** °
